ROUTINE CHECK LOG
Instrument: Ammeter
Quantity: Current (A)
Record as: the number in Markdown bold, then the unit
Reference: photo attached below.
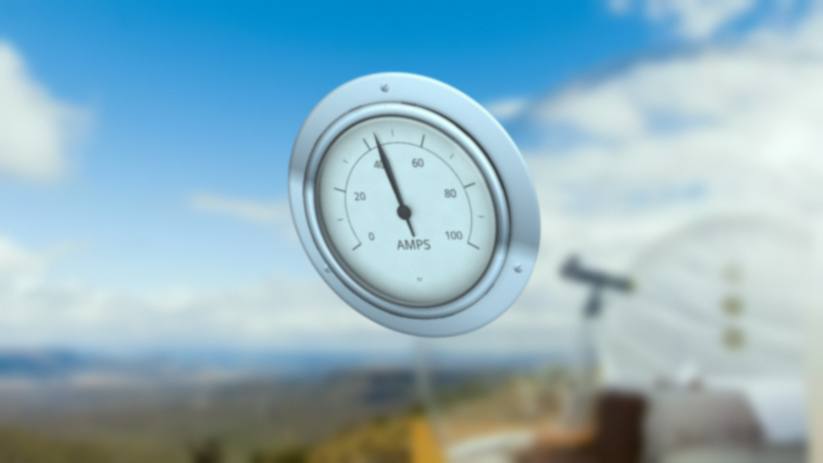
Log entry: **45** A
